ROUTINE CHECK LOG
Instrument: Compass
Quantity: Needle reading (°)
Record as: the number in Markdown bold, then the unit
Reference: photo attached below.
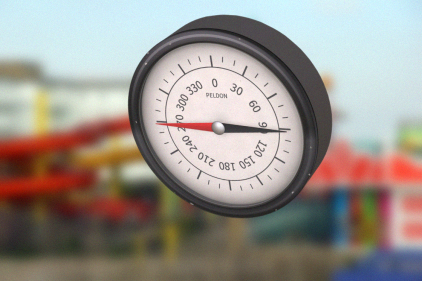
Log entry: **270** °
